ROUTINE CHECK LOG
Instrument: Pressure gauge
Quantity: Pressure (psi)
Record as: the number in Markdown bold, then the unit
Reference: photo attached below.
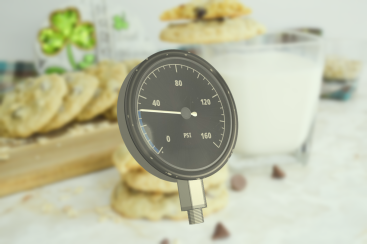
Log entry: **30** psi
